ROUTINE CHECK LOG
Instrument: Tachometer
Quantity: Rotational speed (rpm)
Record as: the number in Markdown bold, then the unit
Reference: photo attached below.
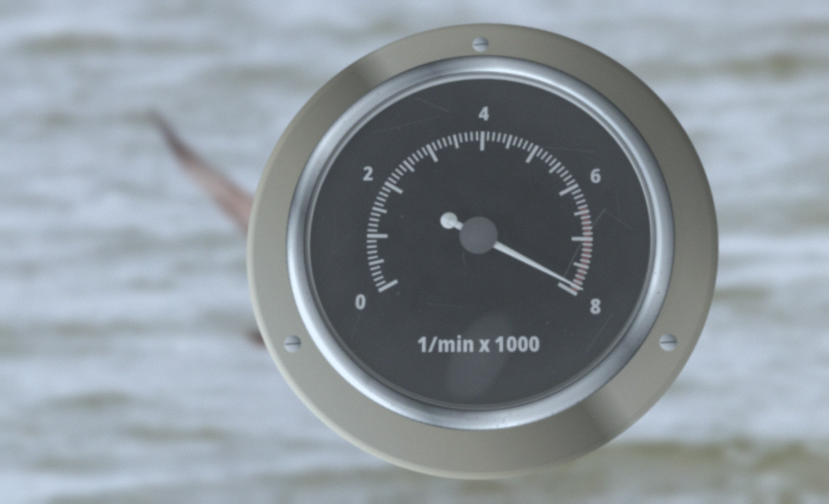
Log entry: **7900** rpm
